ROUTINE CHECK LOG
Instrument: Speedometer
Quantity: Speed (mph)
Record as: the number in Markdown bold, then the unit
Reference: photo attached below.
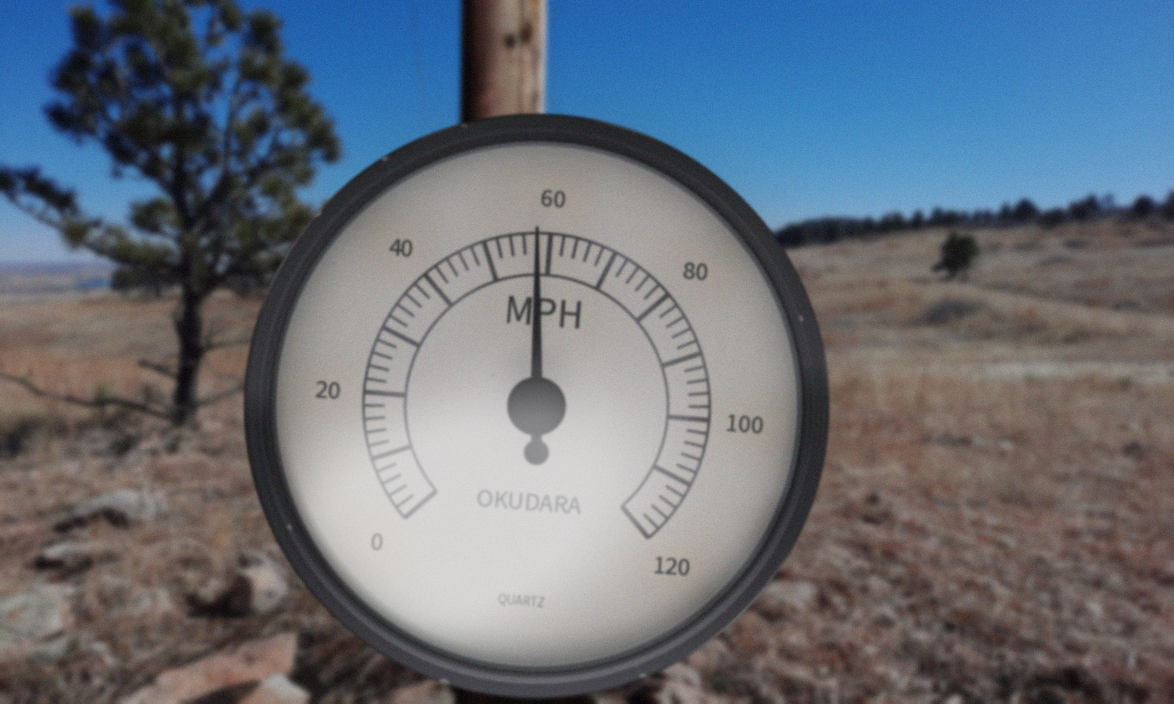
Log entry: **58** mph
